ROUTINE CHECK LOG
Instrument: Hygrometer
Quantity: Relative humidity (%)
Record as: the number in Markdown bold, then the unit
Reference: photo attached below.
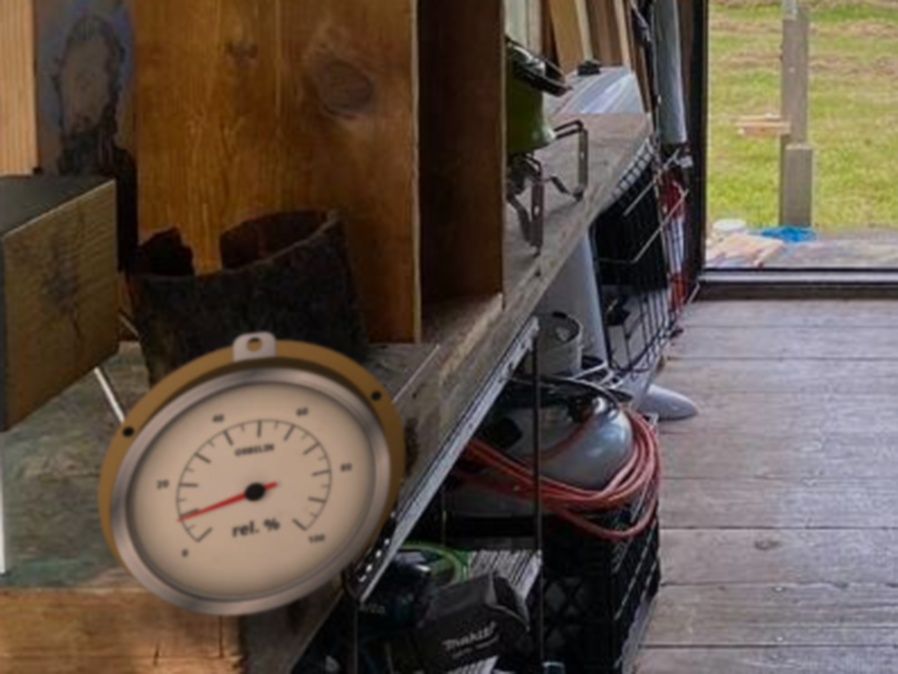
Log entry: **10** %
